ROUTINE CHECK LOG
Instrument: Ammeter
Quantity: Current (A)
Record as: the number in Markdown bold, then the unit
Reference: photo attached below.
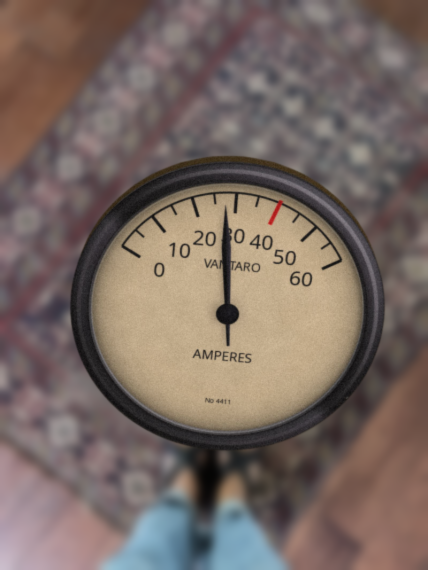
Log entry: **27.5** A
